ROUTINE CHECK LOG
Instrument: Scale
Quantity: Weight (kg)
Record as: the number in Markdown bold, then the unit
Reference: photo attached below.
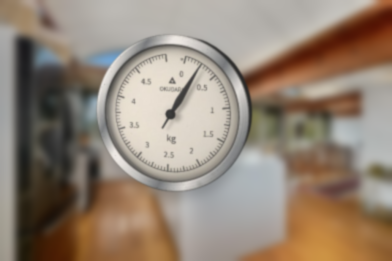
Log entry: **0.25** kg
